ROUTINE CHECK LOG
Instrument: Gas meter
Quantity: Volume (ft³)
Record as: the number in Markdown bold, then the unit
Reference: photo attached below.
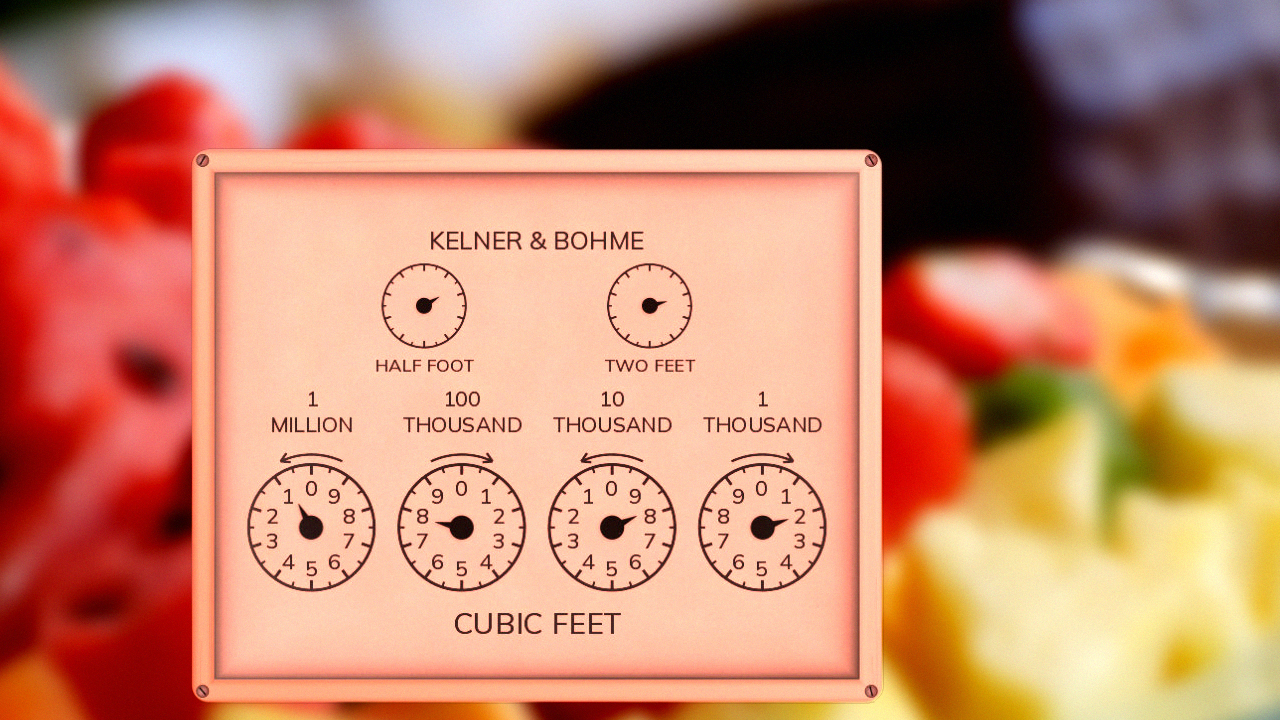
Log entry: **78200** ft³
